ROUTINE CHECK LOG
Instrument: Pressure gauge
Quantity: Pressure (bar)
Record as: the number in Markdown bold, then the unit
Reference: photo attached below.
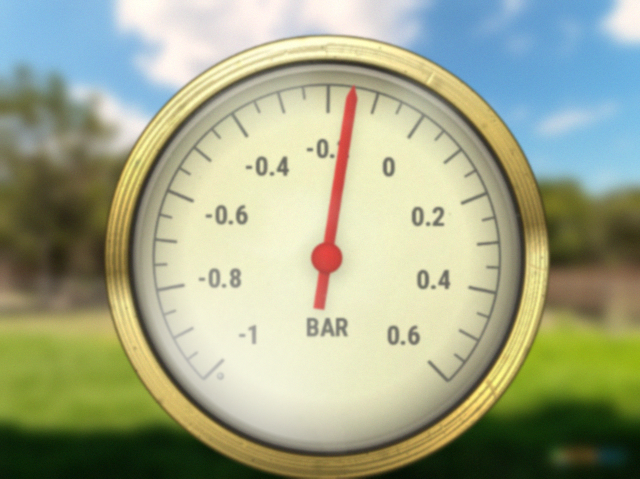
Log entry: **-0.15** bar
